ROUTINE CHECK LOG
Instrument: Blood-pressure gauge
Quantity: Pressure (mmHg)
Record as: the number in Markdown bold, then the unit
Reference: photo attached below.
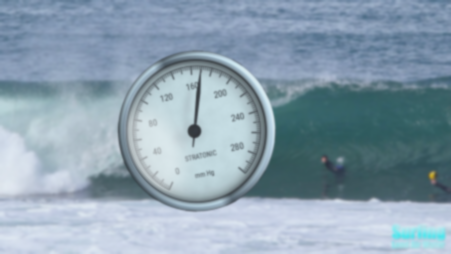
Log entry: **170** mmHg
